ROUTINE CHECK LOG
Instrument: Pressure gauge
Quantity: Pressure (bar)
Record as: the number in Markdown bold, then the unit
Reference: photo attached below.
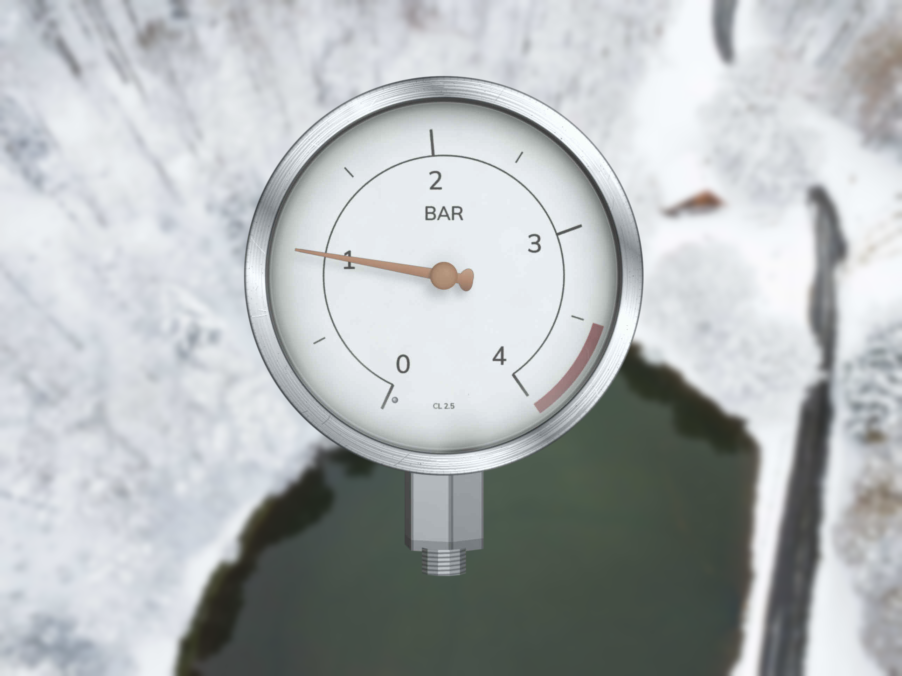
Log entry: **1** bar
